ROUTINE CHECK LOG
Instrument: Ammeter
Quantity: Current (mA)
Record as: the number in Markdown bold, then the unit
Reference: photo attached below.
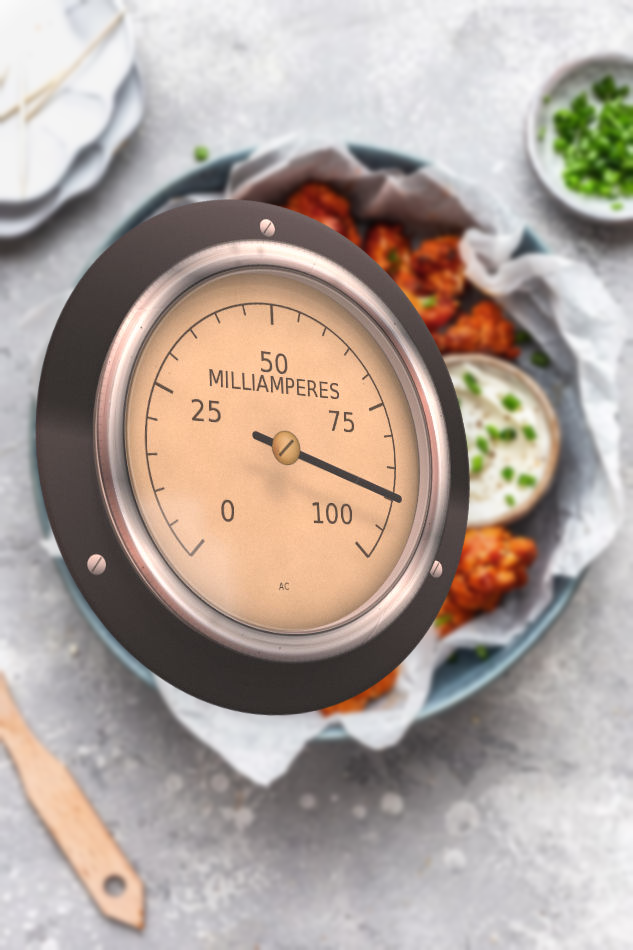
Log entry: **90** mA
